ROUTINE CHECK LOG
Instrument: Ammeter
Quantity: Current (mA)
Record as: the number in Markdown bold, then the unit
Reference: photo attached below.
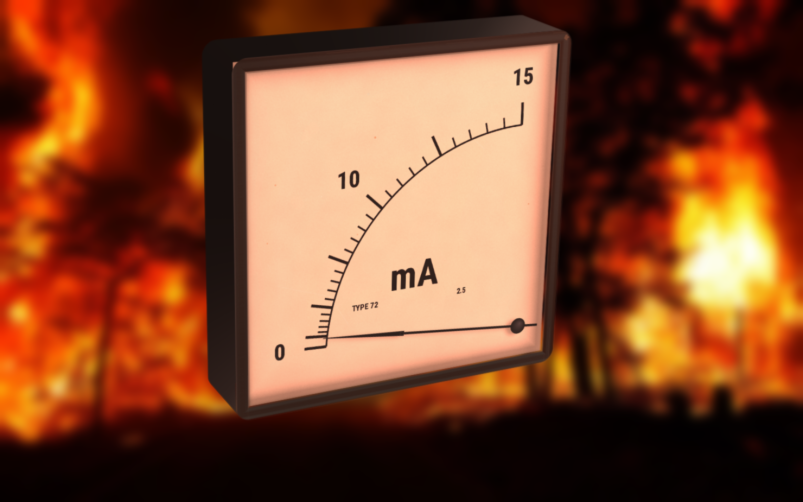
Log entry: **2.5** mA
